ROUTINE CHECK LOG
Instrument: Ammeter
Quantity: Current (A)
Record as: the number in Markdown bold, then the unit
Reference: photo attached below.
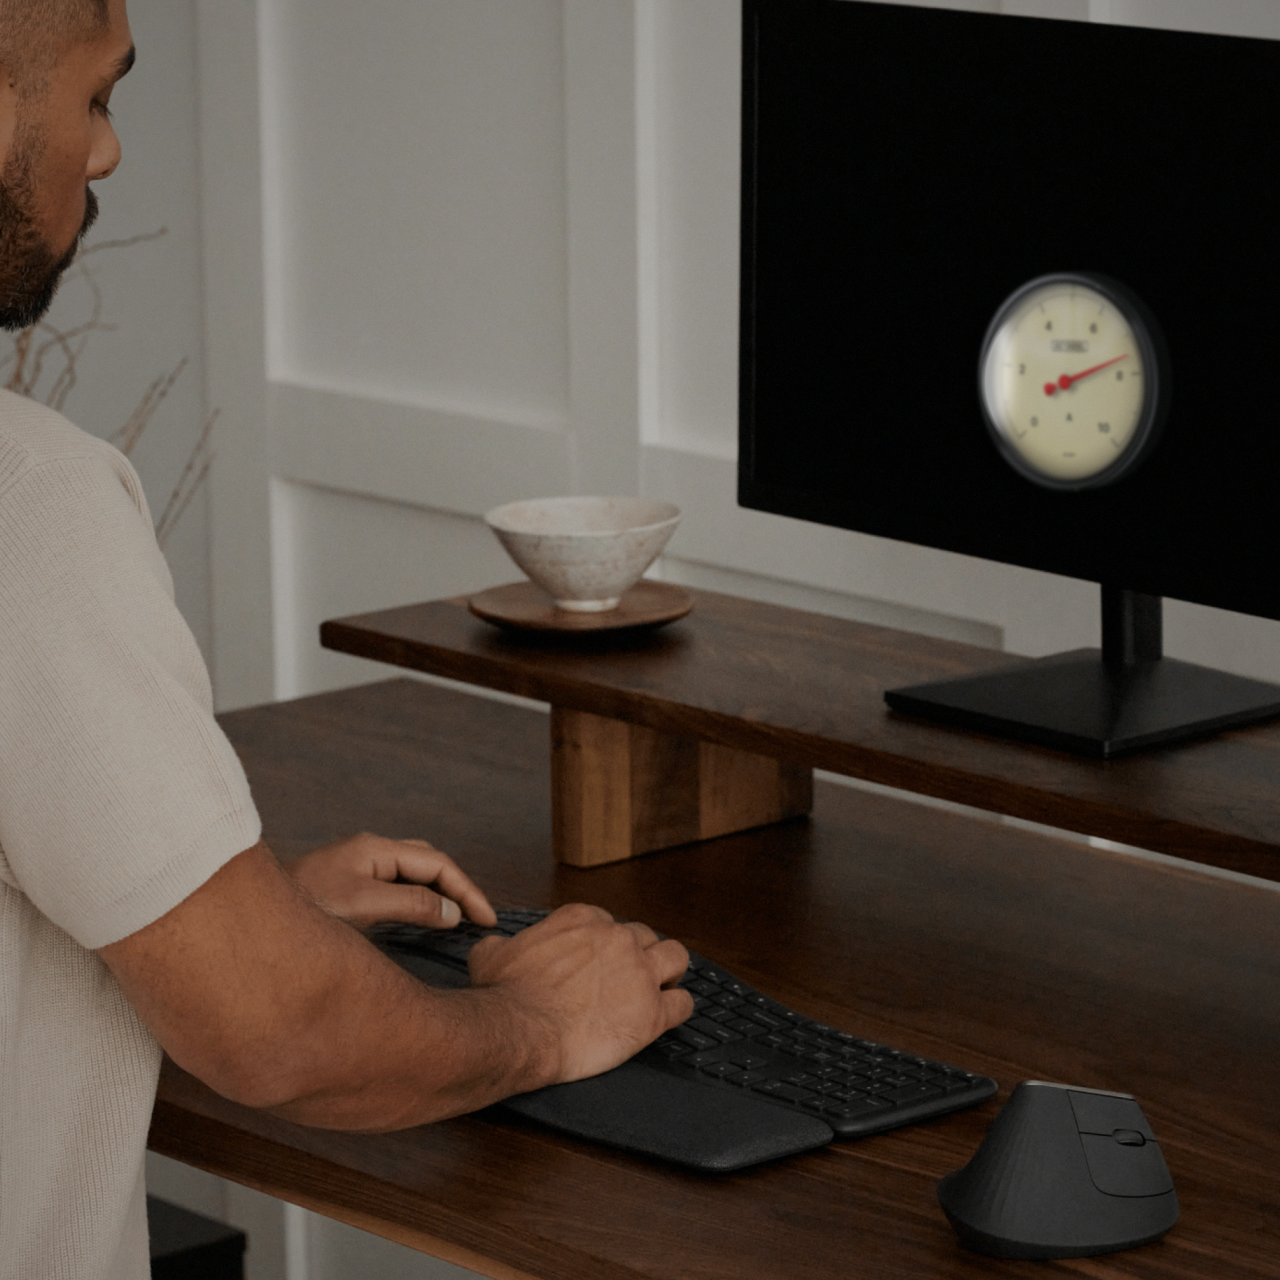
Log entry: **7.5** A
